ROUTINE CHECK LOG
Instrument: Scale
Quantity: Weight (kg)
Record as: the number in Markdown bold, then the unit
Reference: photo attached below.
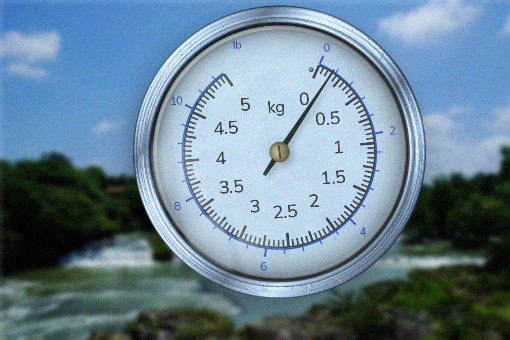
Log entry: **0.15** kg
